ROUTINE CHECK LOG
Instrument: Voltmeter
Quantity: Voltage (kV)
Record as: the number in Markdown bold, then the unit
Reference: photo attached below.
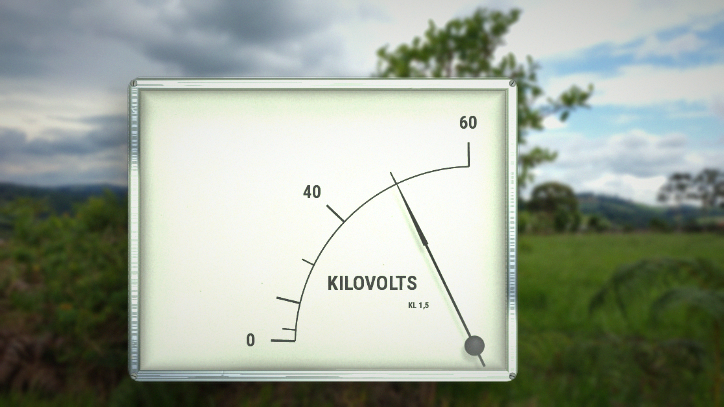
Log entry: **50** kV
